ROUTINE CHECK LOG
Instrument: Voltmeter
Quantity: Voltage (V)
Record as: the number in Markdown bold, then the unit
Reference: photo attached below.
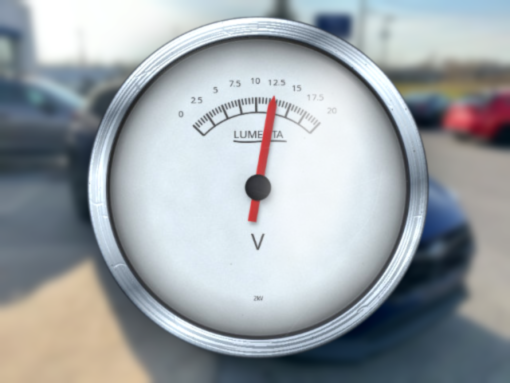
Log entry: **12.5** V
